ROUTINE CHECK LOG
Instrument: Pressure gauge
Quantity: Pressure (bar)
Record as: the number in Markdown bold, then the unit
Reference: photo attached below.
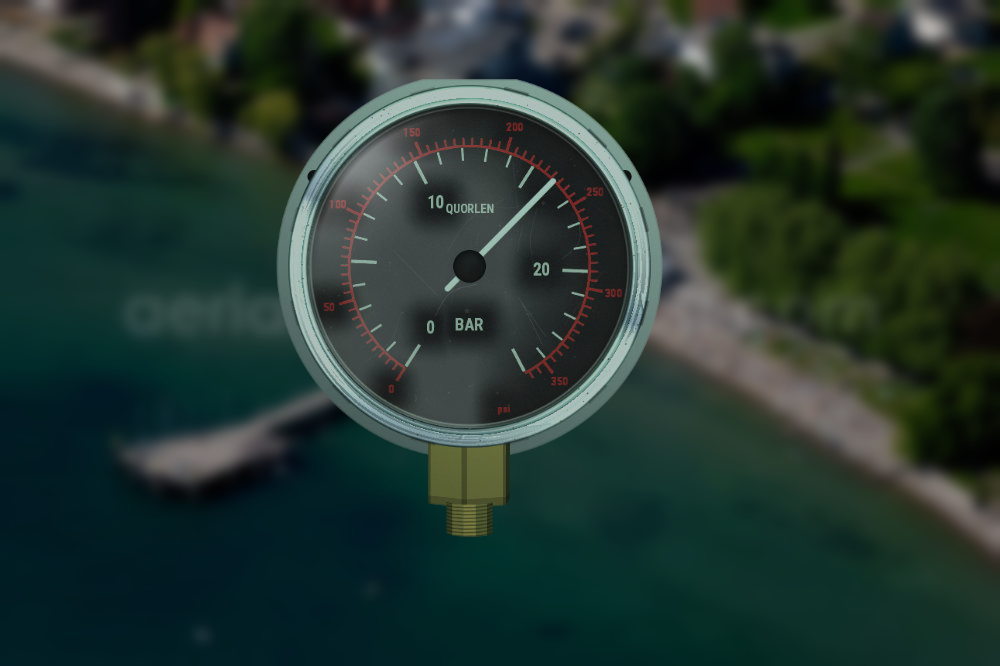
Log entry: **16** bar
